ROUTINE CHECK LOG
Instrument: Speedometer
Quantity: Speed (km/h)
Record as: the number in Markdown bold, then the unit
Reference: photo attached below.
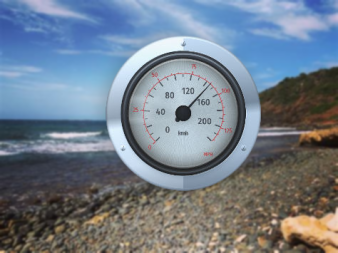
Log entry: **145** km/h
